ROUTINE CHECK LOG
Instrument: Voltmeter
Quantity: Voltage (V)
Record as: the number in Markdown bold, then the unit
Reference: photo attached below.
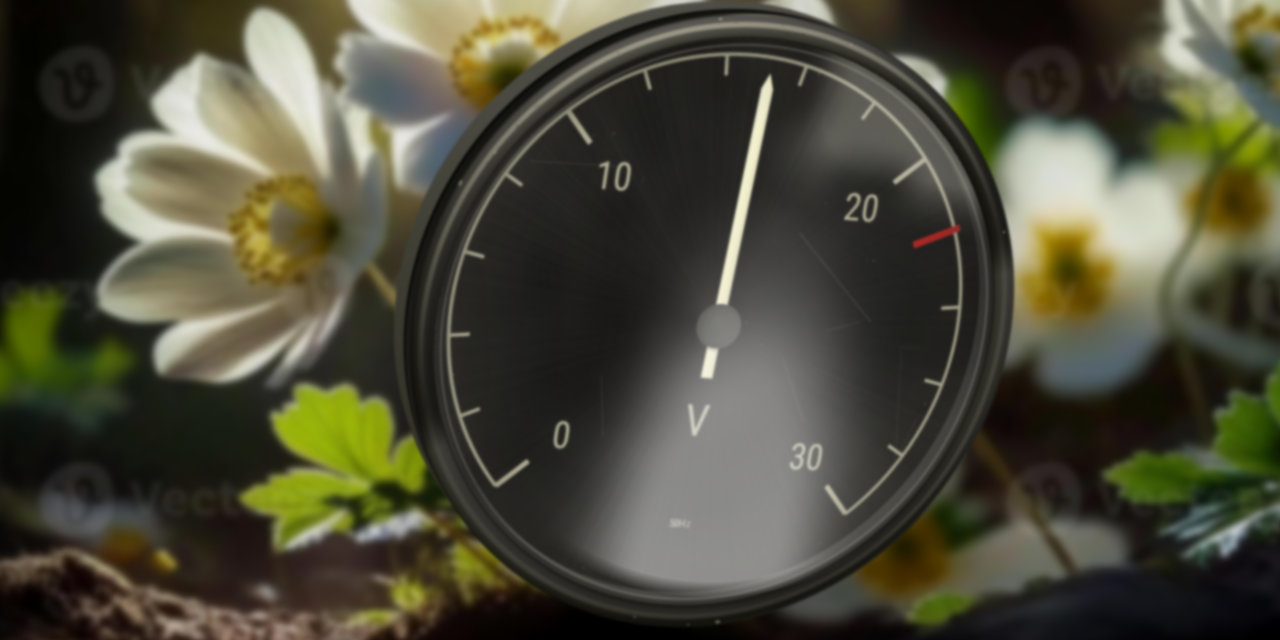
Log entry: **15** V
